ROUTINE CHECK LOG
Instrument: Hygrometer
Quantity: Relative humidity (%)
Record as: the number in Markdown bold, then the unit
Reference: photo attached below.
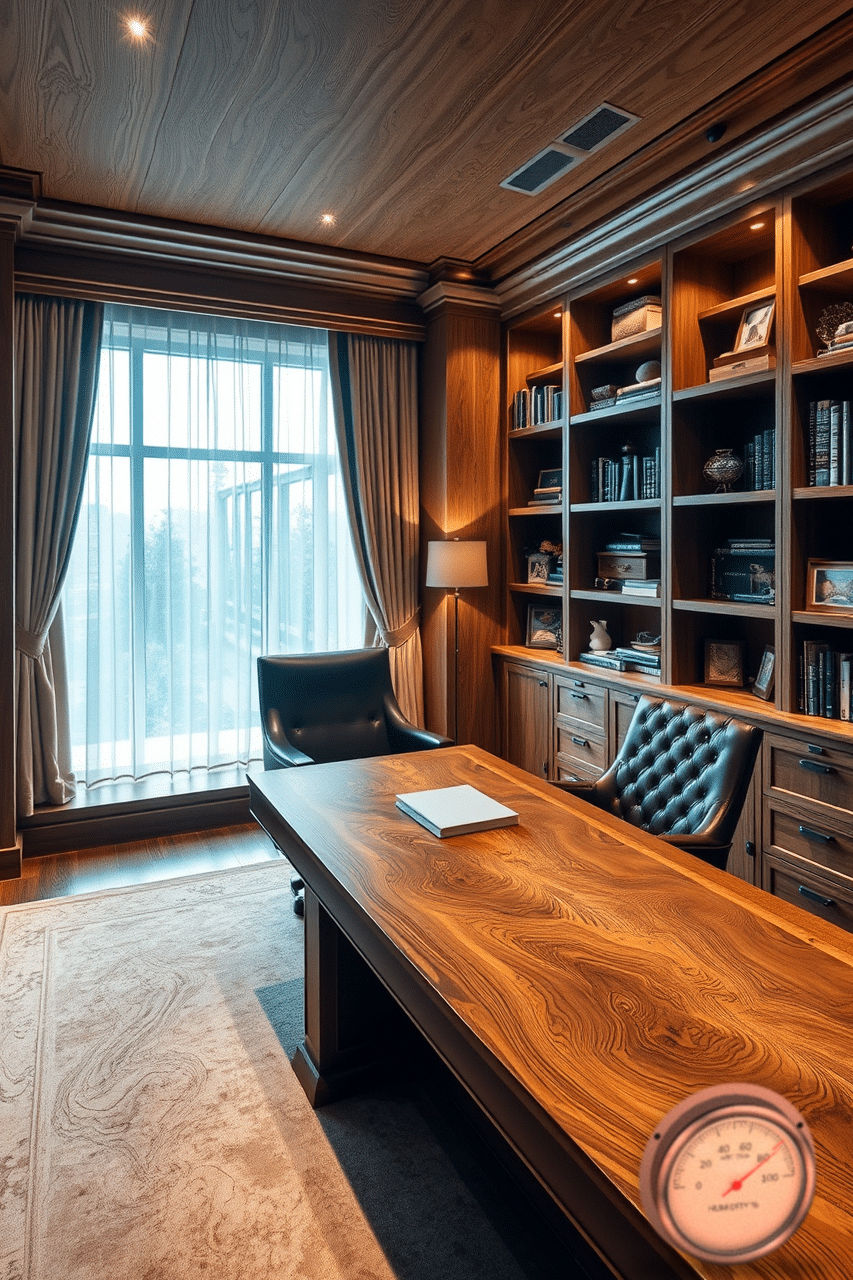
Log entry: **80** %
